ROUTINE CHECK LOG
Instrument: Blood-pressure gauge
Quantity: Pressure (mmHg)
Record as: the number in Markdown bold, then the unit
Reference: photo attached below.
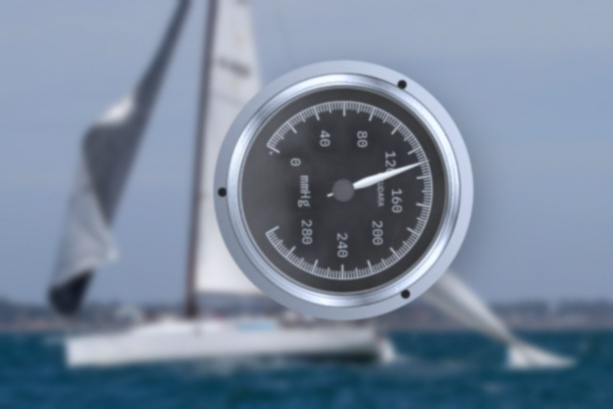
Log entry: **130** mmHg
